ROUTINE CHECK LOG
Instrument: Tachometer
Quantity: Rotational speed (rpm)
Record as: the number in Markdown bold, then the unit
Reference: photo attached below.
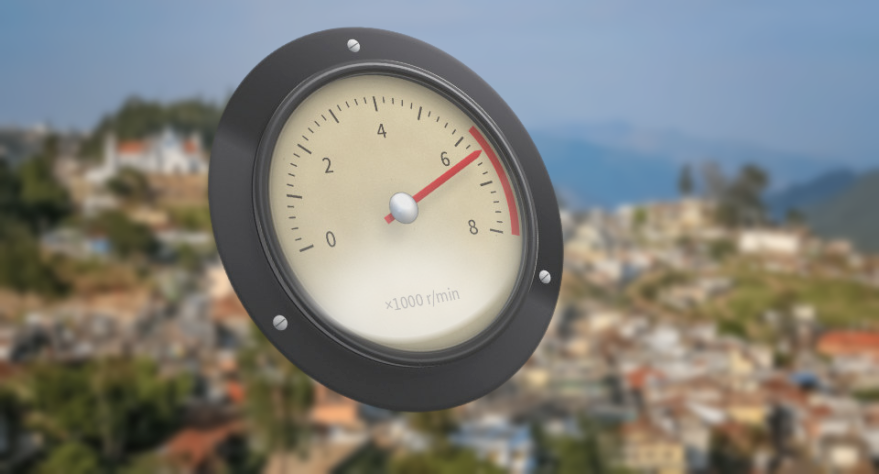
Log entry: **6400** rpm
